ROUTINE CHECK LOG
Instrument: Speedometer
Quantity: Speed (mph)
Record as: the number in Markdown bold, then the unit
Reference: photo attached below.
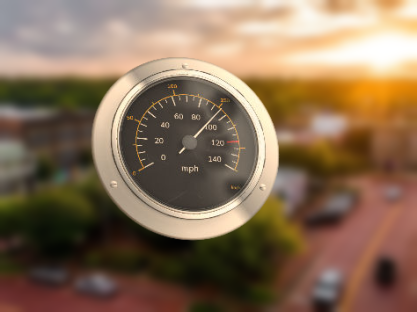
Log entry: **95** mph
